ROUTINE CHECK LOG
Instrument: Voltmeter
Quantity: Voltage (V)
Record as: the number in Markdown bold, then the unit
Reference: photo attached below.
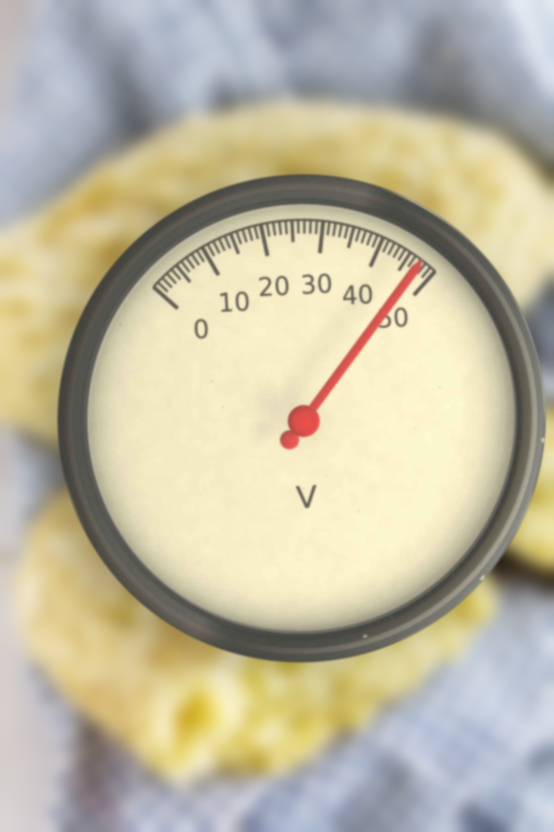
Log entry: **47** V
